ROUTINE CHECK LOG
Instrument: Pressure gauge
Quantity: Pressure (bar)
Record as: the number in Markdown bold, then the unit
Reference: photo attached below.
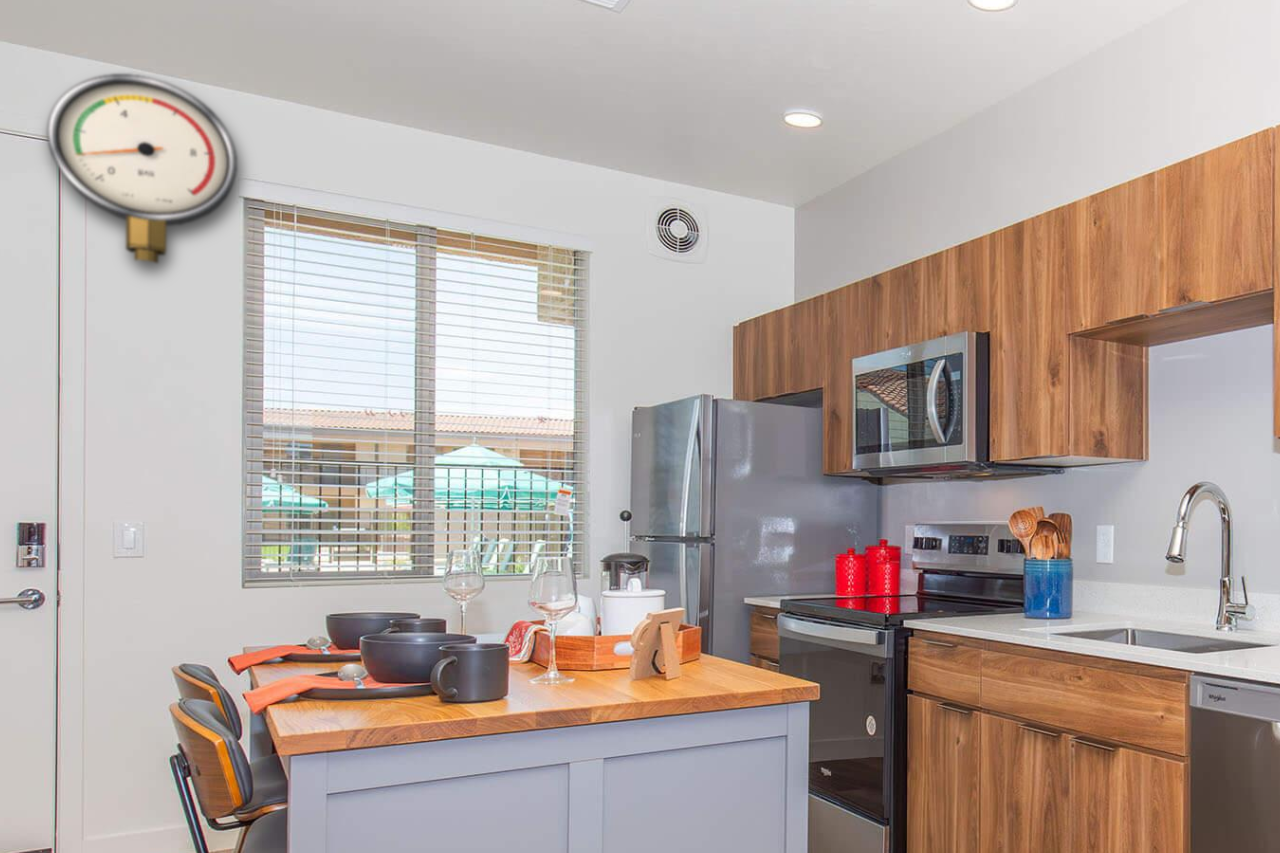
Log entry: **1** bar
